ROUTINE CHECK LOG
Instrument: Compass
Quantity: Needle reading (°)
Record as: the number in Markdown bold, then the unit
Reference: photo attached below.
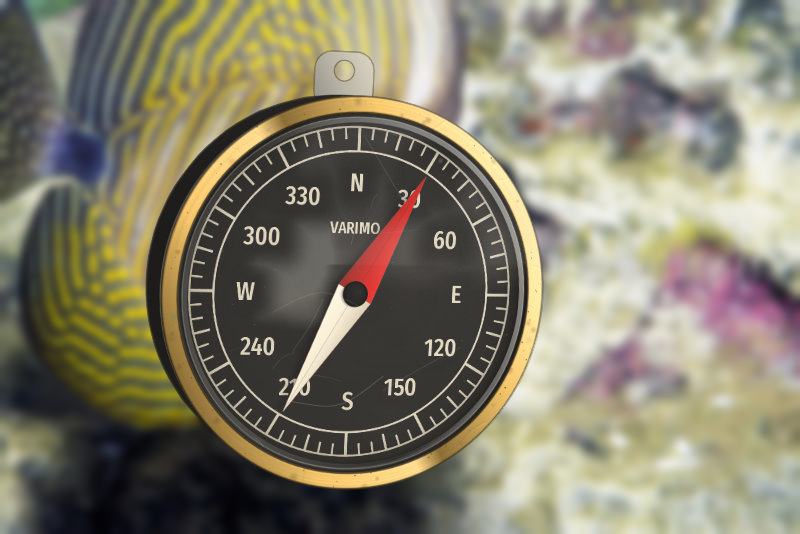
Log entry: **30** °
